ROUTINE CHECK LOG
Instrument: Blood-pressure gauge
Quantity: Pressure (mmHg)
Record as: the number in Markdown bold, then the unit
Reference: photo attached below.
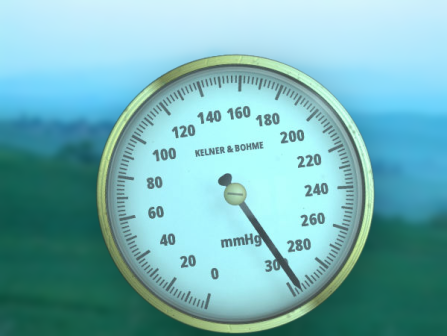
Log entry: **296** mmHg
